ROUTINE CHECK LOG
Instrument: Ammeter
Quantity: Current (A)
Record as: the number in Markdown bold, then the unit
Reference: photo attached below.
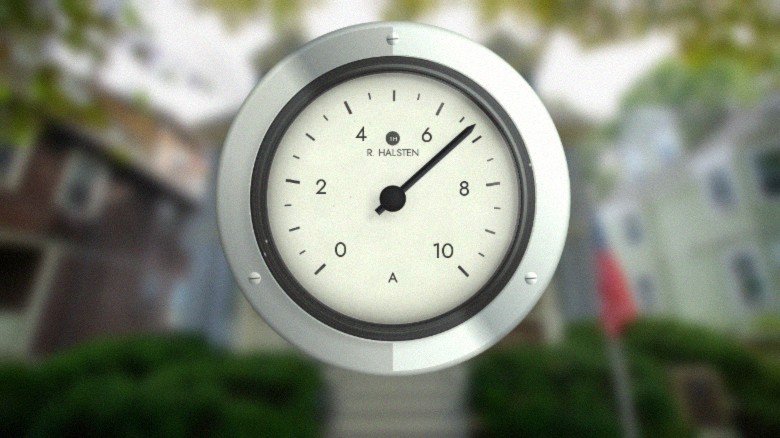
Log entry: **6.75** A
